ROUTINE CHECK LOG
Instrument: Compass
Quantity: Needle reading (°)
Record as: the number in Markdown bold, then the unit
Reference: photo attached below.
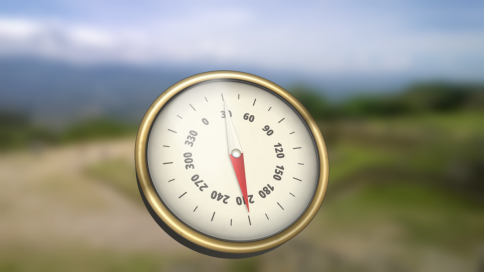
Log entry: **210** °
